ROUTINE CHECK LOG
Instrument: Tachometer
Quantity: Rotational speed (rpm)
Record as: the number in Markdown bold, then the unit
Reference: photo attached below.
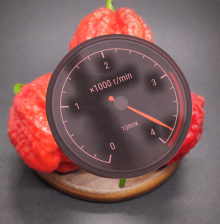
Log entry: **3800** rpm
